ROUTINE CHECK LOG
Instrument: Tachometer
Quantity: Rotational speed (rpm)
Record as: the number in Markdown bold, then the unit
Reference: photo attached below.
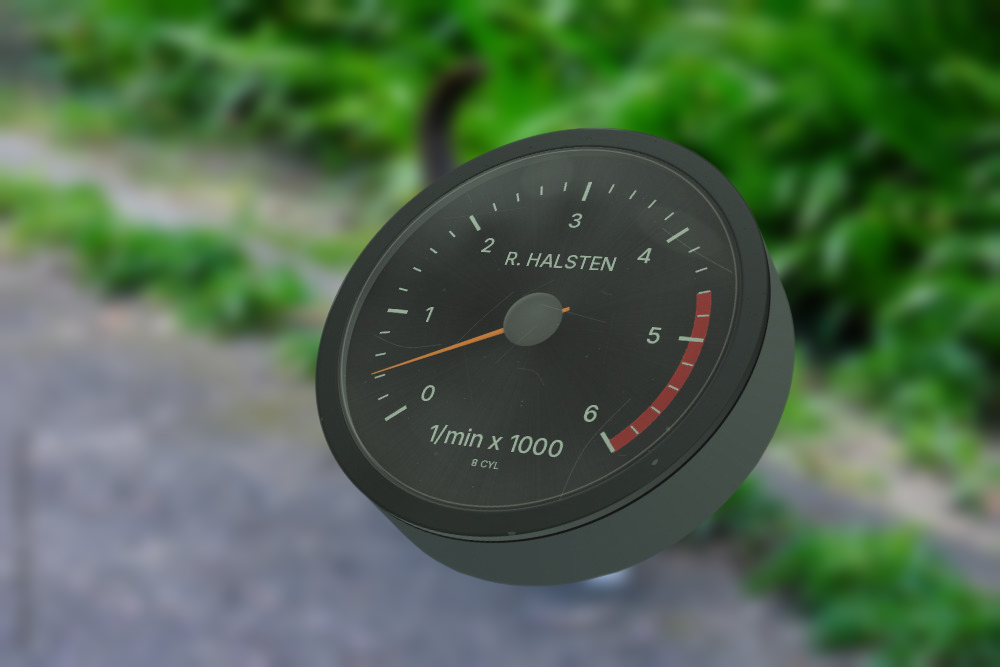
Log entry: **400** rpm
